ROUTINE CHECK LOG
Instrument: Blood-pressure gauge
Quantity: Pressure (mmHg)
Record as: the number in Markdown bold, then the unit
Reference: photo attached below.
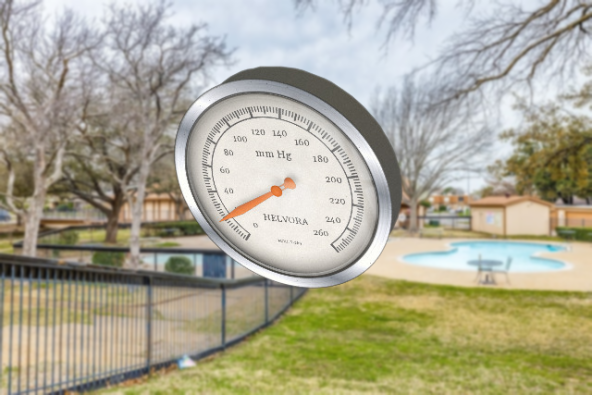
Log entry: **20** mmHg
